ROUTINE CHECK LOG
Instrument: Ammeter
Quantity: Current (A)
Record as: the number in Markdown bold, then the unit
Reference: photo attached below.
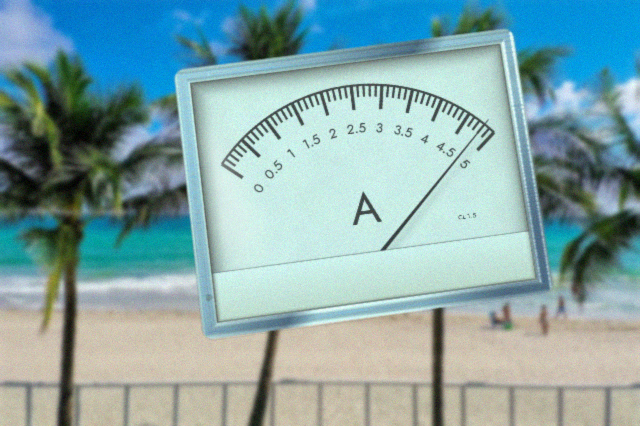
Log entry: **4.8** A
